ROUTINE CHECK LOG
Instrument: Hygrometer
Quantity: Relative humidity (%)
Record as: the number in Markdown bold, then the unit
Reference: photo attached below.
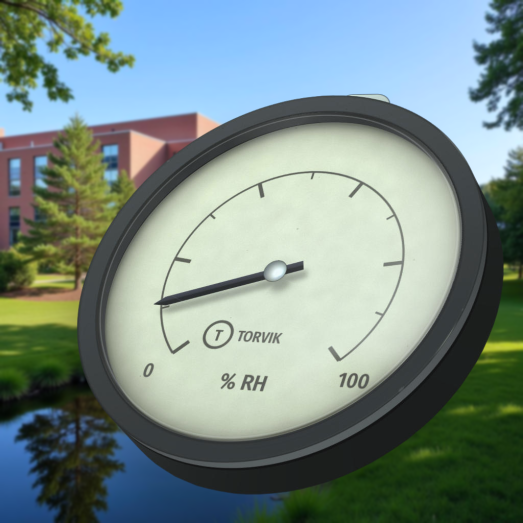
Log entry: **10** %
